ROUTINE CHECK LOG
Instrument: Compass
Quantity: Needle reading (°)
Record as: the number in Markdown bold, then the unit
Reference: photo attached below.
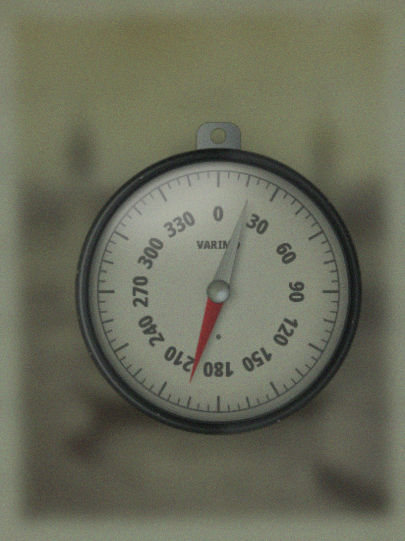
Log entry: **197.5** °
